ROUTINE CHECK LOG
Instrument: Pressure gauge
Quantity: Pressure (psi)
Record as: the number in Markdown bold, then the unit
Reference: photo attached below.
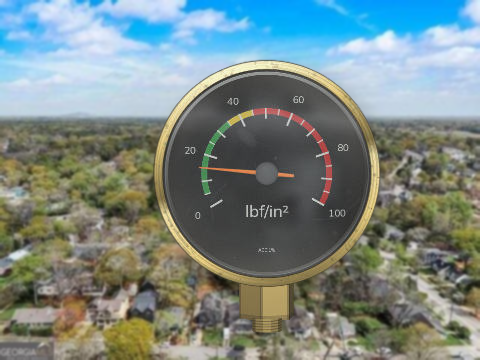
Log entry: **15** psi
